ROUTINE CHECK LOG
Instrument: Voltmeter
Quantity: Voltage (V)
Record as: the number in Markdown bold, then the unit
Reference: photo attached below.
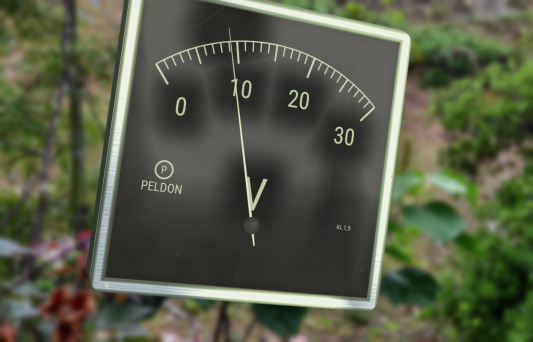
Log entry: **9** V
